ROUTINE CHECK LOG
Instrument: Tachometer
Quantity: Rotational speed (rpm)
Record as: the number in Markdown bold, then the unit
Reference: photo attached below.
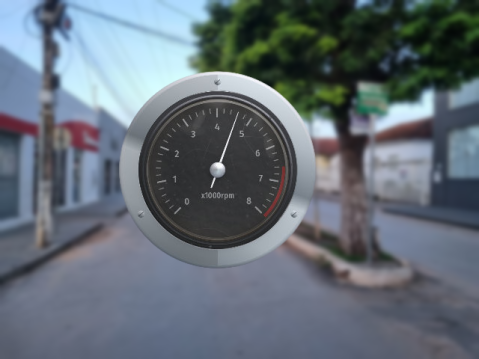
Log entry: **4600** rpm
